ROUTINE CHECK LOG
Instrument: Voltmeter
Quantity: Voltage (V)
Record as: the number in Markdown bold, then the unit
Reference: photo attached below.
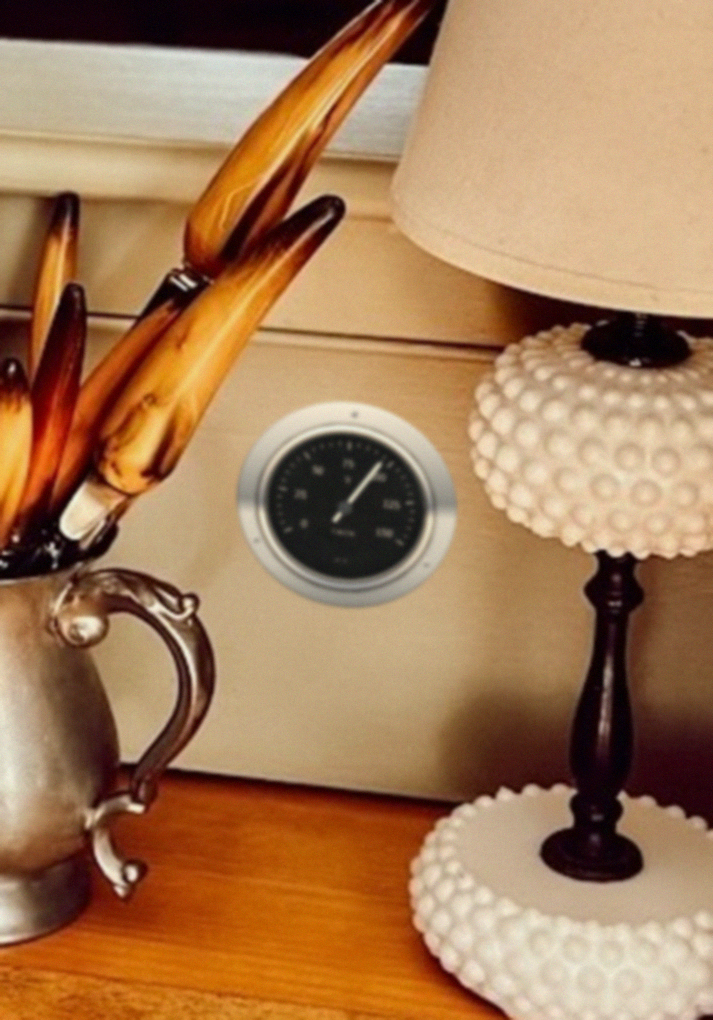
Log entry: **95** V
